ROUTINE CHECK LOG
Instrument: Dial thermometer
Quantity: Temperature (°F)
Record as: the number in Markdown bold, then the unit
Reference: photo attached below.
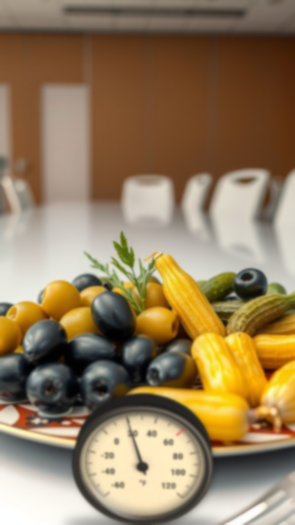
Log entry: **20** °F
